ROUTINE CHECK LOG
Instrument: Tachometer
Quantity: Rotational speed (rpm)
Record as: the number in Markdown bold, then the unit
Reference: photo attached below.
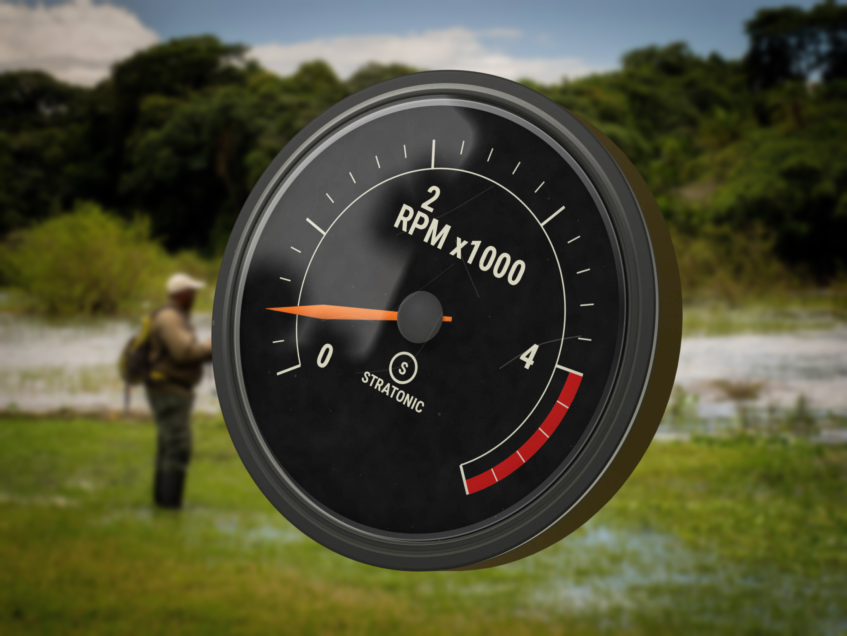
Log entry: **400** rpm
